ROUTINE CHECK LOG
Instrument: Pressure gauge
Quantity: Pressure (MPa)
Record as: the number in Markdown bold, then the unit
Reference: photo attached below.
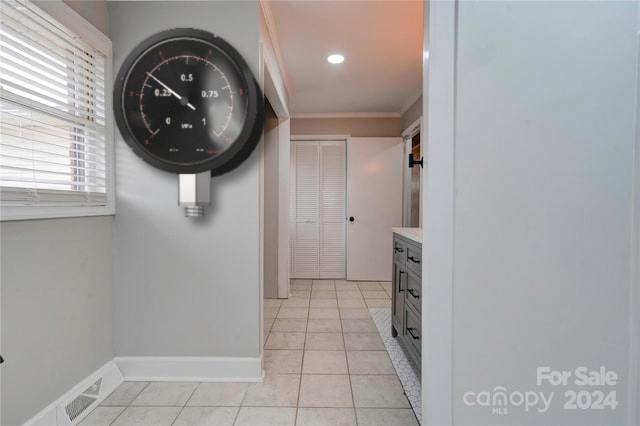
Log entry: **0.3** MPa
